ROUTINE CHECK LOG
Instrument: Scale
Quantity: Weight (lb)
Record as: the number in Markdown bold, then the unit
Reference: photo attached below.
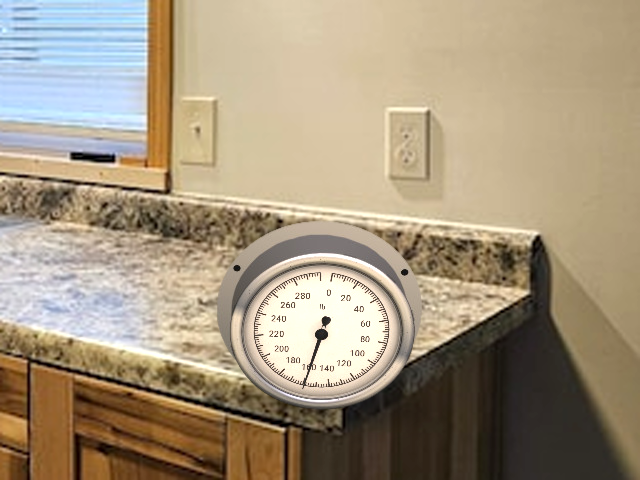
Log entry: **160** lb
